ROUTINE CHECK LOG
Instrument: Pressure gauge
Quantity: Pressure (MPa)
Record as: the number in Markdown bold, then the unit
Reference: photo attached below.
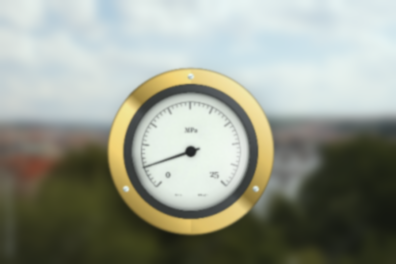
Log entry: **2.5** MPa
